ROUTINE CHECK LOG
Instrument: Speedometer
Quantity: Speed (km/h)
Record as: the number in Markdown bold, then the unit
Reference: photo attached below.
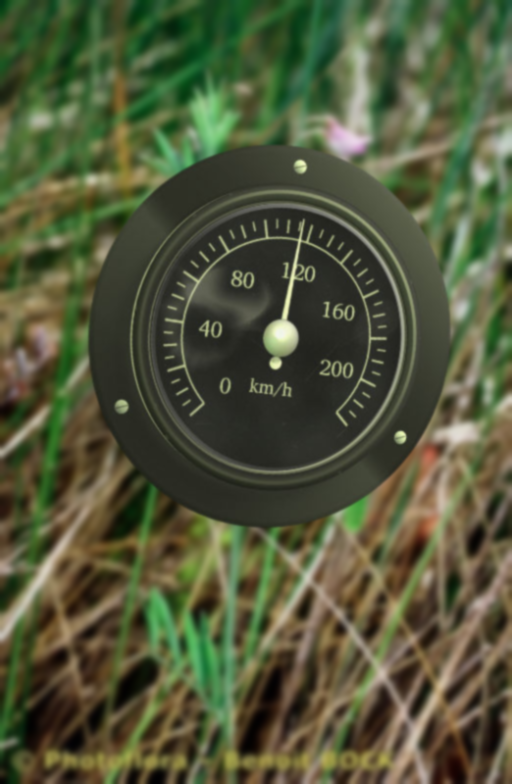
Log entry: **115** km/h
